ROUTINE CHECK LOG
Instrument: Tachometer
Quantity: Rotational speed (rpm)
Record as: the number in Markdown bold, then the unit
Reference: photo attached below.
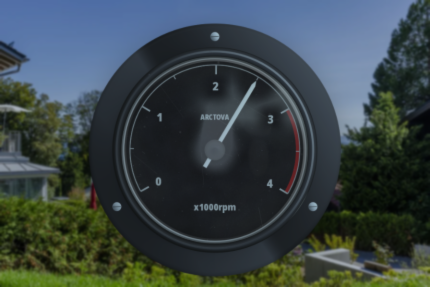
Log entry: **2500** rpm
